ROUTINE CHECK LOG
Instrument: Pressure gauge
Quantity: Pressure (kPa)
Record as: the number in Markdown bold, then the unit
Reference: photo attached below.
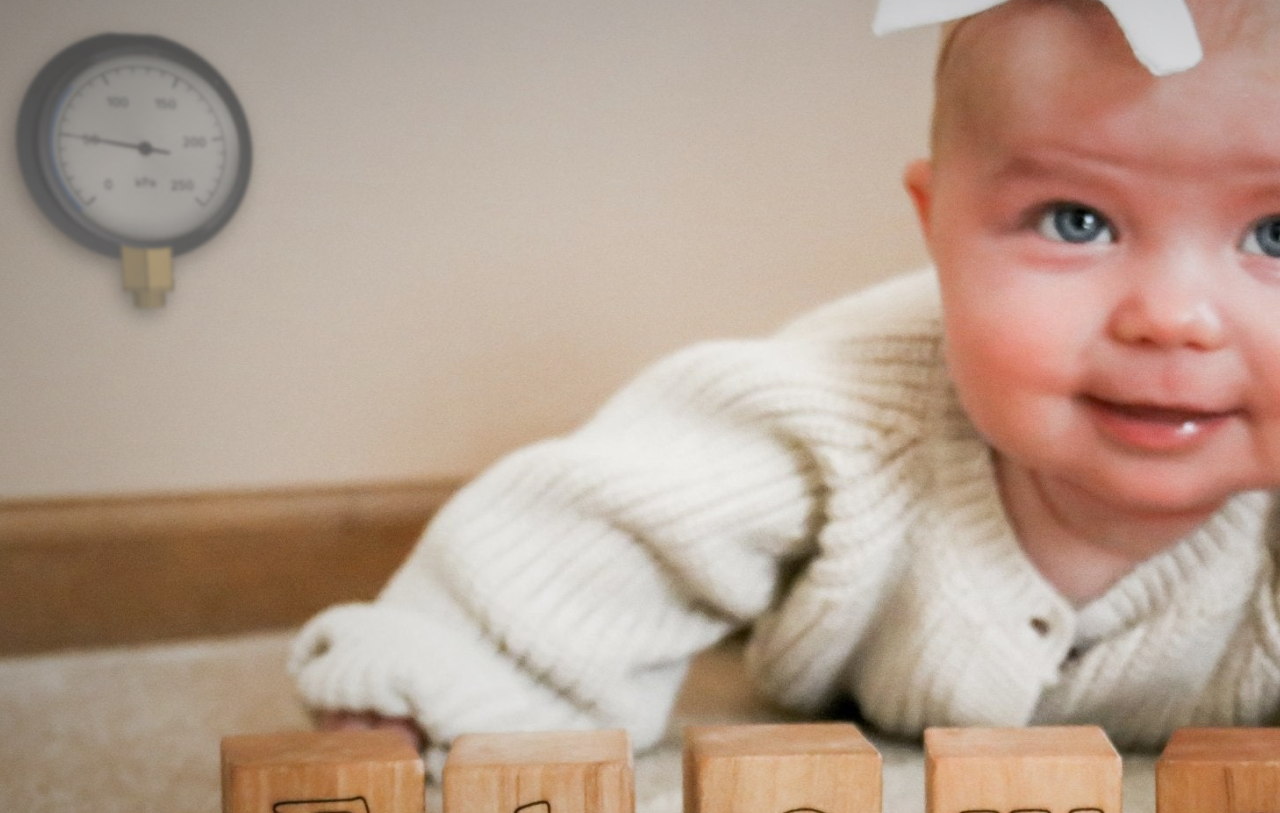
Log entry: **50** kPa
